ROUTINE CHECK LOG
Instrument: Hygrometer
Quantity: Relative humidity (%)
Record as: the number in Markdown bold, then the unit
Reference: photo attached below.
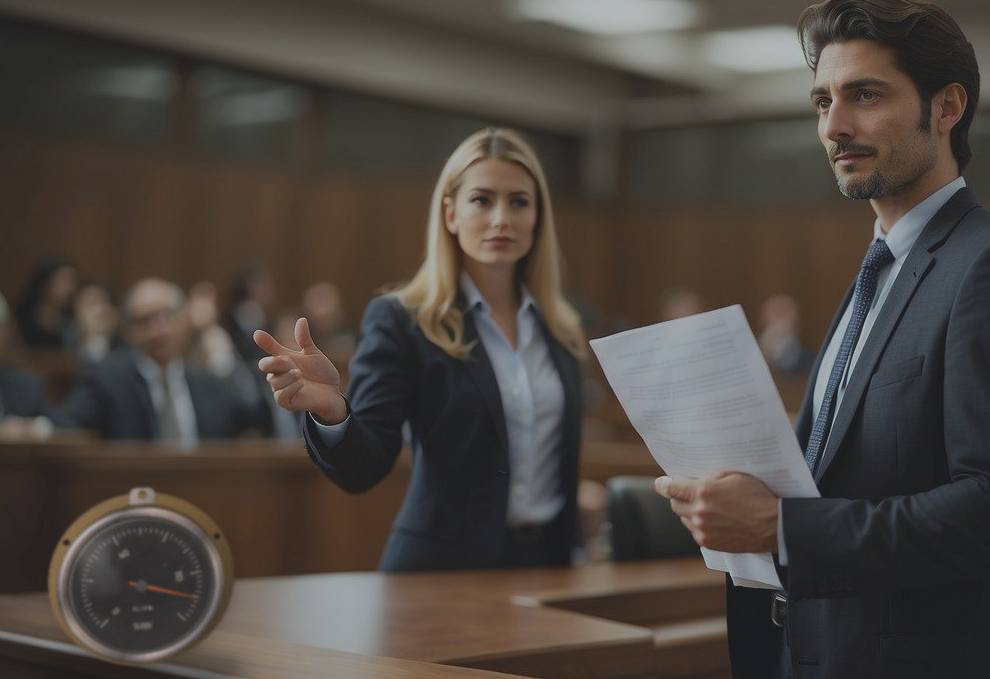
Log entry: **90** %
